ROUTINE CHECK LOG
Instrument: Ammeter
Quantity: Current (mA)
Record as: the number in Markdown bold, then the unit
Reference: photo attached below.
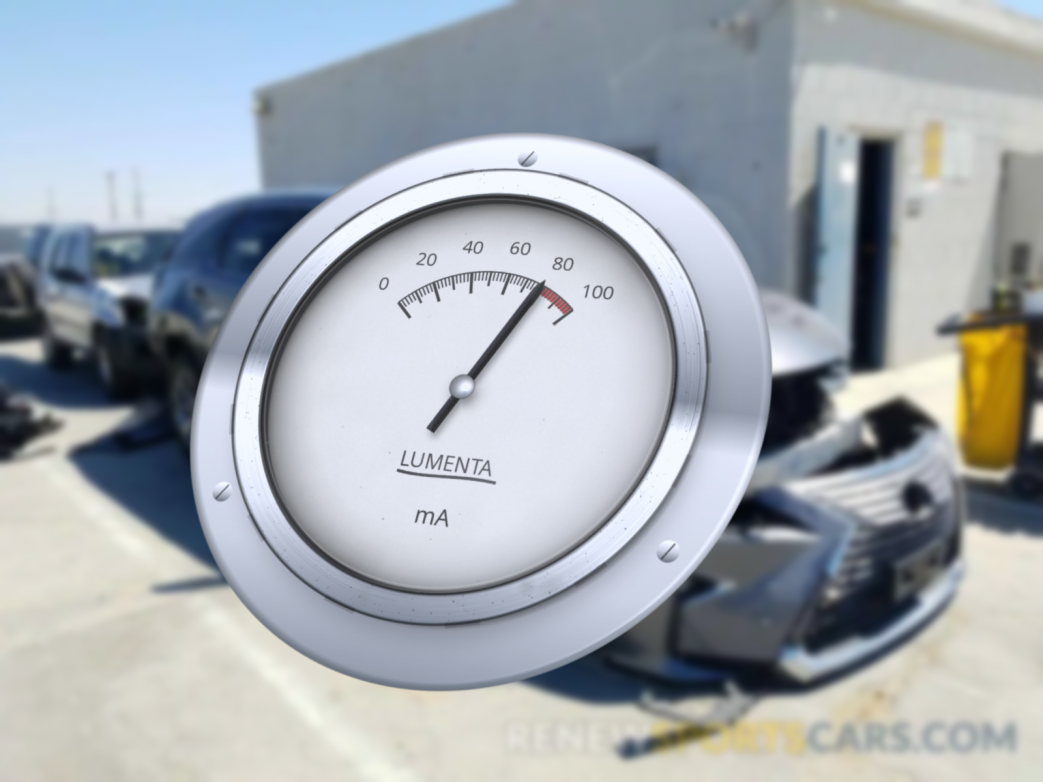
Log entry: **80** mA
